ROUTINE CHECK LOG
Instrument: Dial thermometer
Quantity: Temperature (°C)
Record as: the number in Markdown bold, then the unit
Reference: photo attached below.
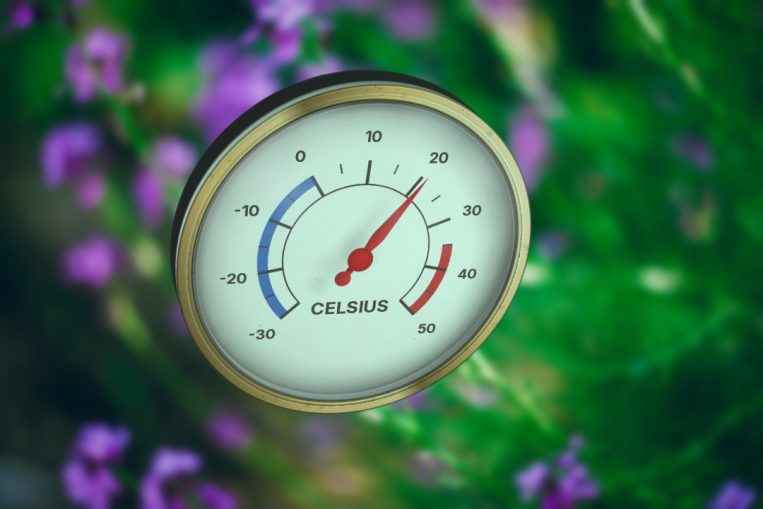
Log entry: **20** °C
